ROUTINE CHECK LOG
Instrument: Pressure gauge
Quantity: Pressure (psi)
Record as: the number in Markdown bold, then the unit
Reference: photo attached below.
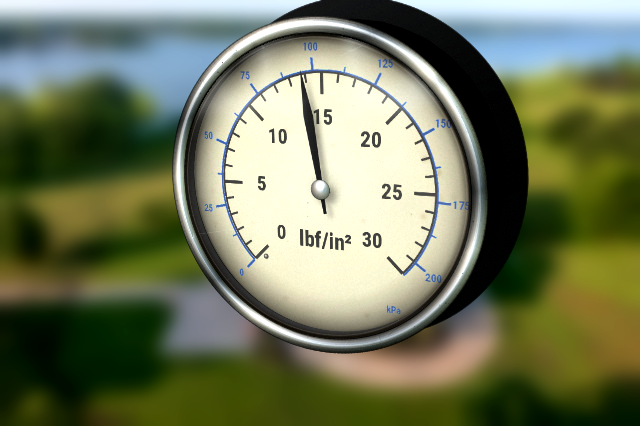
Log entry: **14** psi
